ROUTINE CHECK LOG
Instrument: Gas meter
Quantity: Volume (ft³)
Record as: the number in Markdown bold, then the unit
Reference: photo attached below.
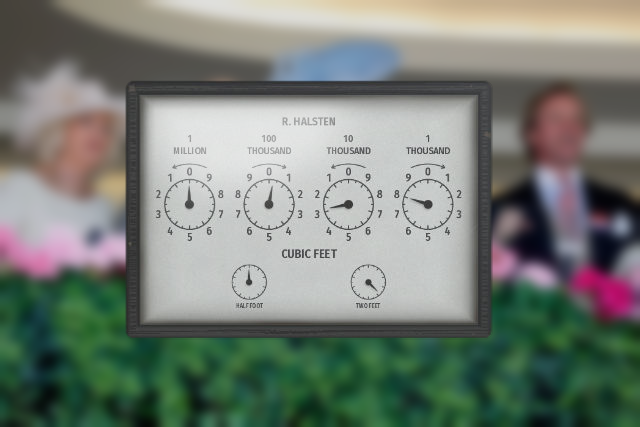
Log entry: **2800** ft³
